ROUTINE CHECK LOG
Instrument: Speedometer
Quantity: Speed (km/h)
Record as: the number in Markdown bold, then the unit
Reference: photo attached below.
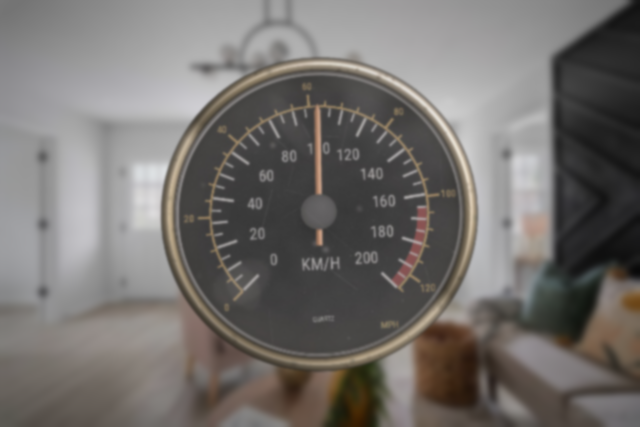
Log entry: **100** km/h
